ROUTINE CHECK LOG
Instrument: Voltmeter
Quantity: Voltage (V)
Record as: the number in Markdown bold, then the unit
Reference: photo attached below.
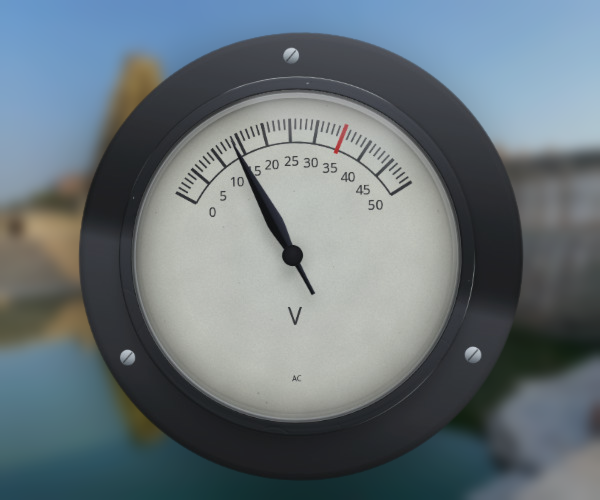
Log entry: **14** V
